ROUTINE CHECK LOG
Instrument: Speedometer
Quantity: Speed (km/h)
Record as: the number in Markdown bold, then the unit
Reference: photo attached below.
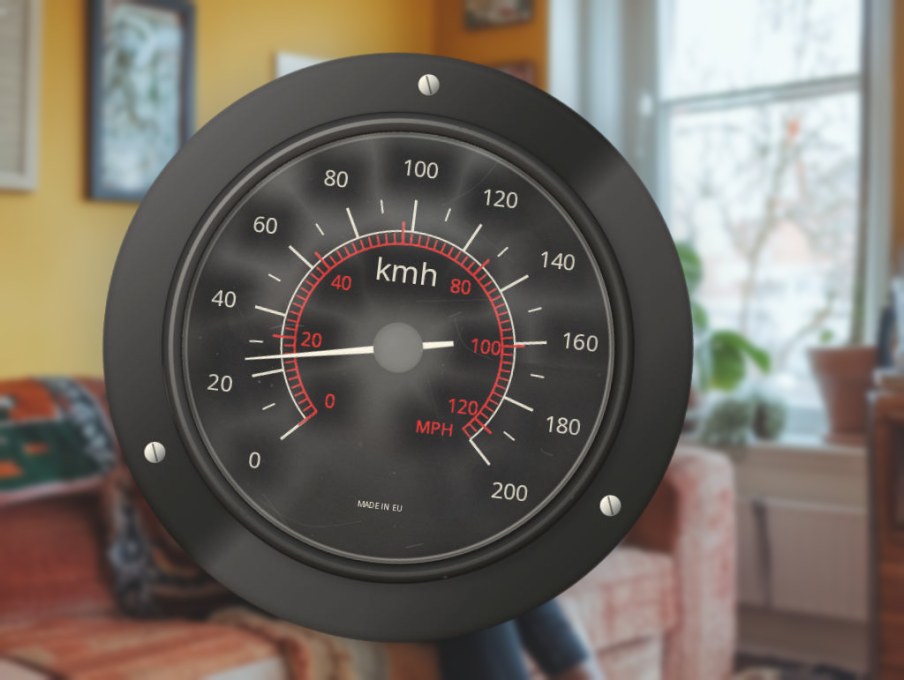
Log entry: **25** km/h
